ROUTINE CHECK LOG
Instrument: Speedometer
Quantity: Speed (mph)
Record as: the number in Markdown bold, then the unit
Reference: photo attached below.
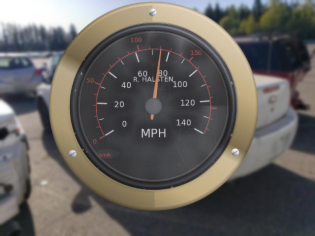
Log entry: **75** mph
